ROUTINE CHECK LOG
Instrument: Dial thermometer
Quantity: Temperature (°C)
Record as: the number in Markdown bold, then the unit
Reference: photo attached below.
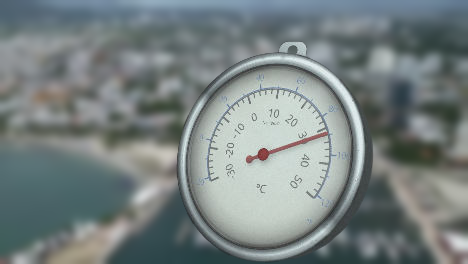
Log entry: **32** °C
